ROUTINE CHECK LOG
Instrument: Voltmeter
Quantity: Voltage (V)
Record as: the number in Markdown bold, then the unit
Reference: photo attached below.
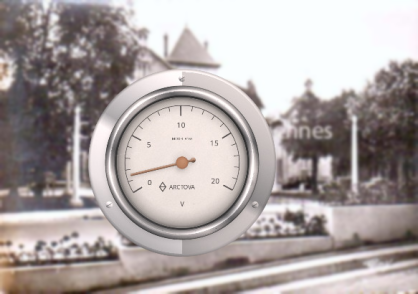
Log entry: **1.5** V
